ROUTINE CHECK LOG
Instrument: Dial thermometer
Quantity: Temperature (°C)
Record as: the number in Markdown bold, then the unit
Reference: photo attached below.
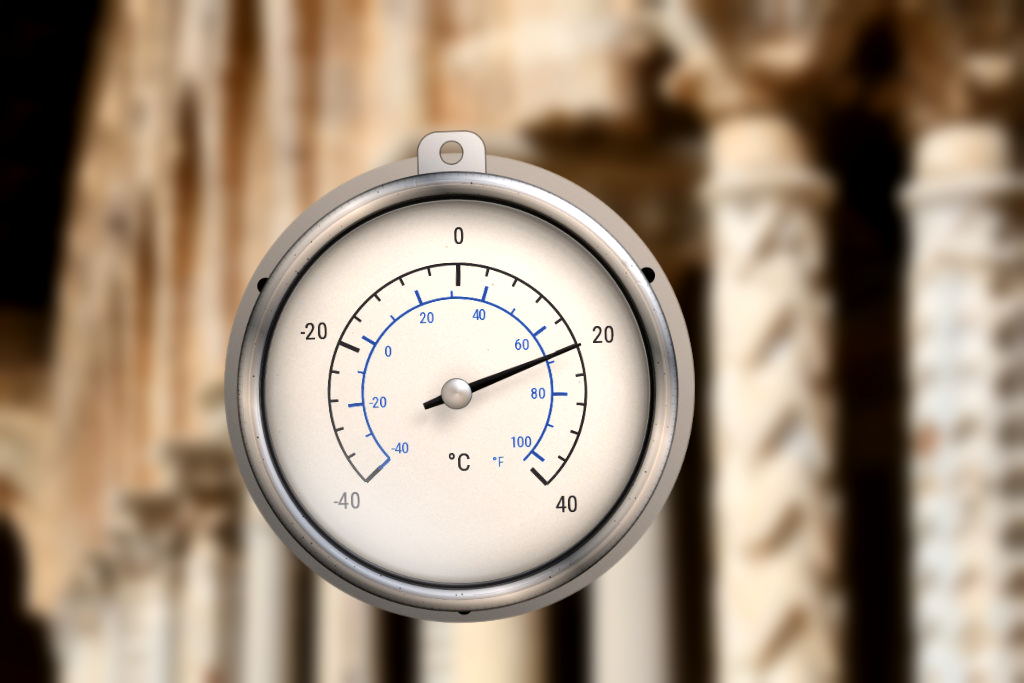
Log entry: **20** °C
